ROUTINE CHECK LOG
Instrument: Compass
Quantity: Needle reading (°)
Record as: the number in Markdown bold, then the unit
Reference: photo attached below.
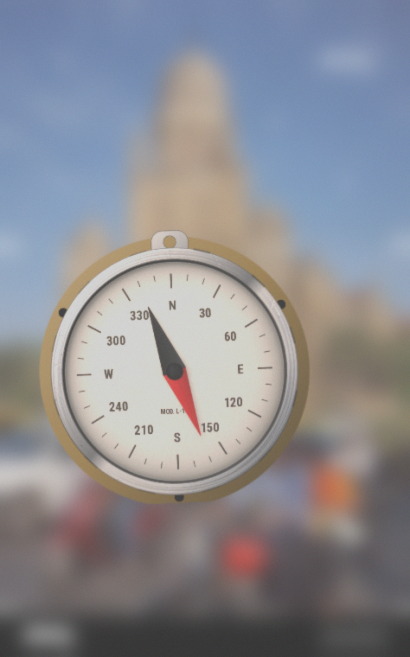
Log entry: **160** °
